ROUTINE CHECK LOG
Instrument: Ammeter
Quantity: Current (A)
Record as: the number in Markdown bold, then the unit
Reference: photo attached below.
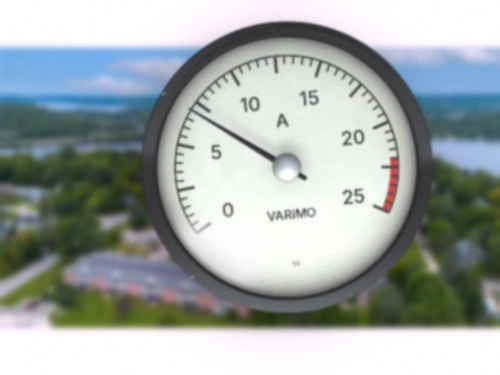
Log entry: **7** A
